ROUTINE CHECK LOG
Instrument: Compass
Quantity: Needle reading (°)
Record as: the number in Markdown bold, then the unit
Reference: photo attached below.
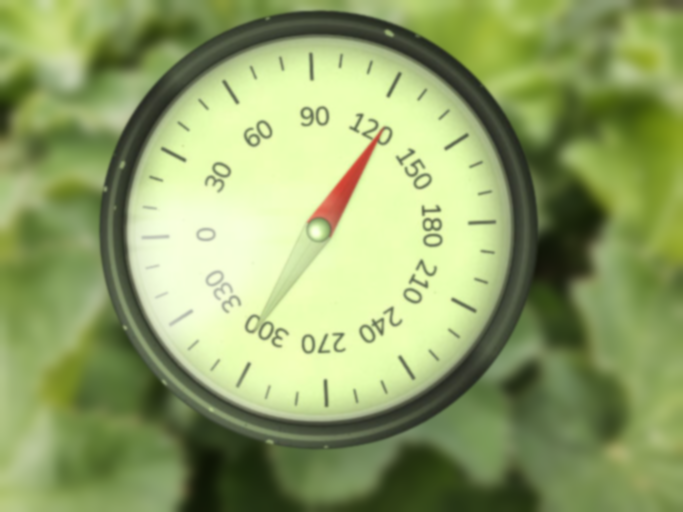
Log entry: **125** °
